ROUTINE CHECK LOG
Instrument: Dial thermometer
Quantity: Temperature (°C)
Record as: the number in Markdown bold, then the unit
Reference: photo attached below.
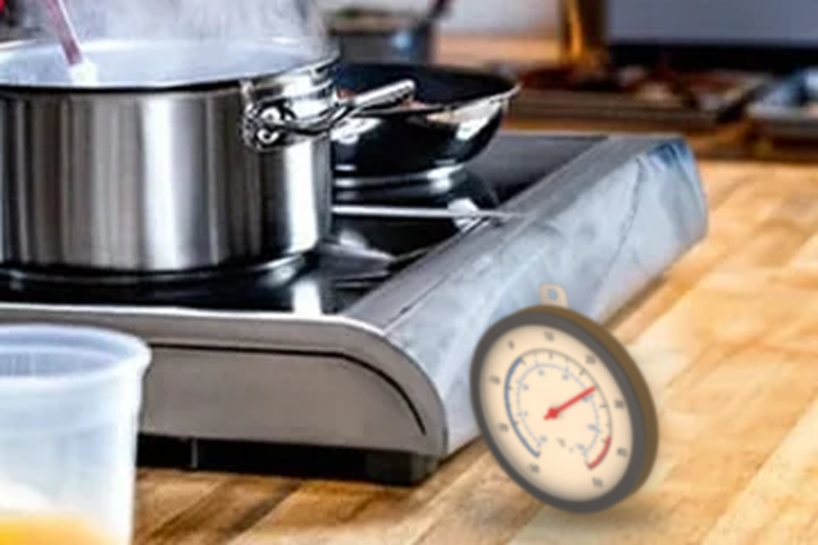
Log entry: **25** °C
